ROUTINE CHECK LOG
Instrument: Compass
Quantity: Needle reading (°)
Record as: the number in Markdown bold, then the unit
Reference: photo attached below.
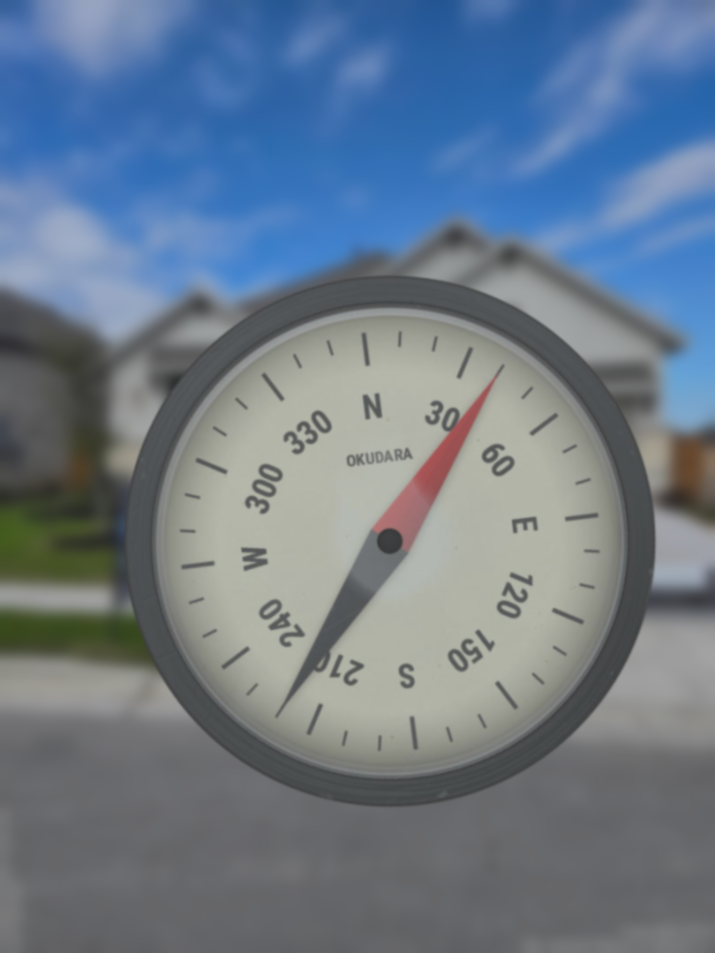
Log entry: **40** °
